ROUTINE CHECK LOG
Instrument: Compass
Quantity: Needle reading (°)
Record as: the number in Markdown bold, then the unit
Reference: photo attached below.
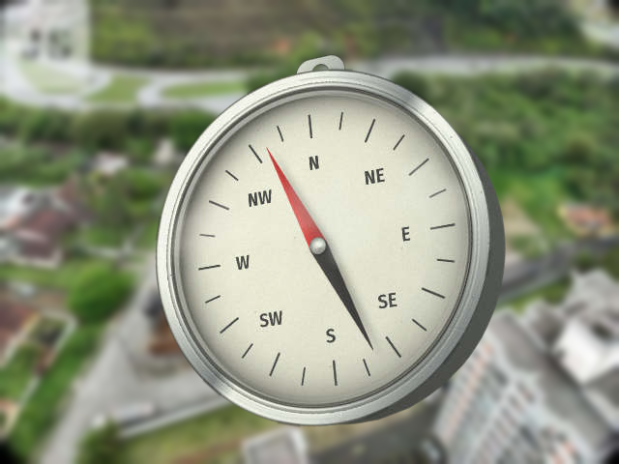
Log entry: **337.5** °
